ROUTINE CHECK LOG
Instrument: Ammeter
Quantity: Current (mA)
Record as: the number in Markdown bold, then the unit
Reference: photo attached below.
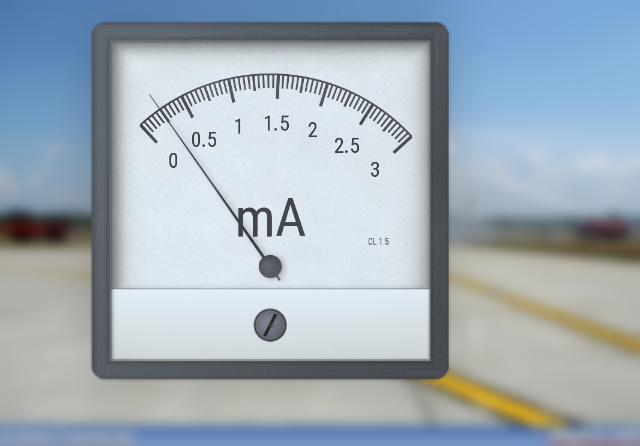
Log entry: **0.25** mA
